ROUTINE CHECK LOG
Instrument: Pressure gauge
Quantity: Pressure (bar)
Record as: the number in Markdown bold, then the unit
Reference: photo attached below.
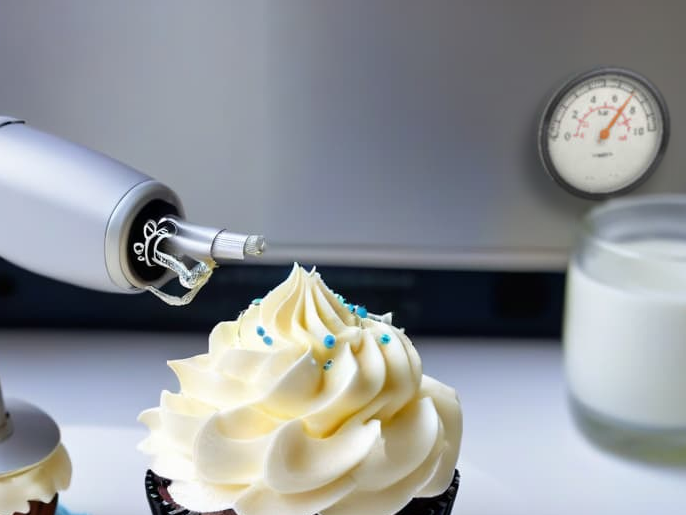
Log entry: **7** bar
